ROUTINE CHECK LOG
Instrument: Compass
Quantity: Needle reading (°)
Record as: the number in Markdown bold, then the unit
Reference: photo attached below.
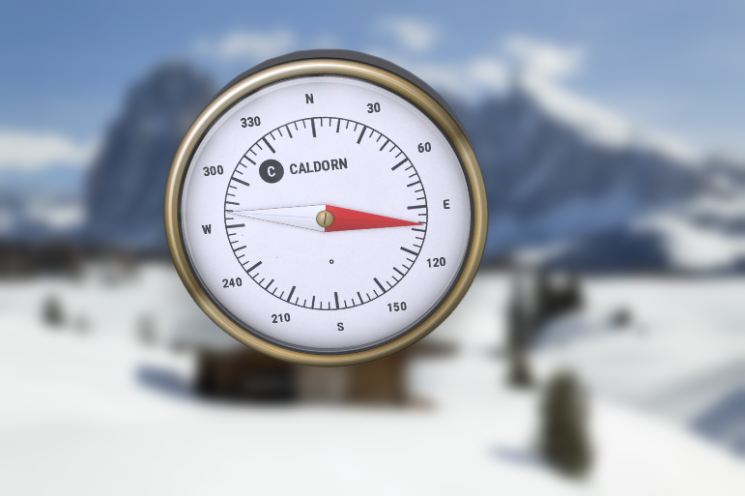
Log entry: **100** °
